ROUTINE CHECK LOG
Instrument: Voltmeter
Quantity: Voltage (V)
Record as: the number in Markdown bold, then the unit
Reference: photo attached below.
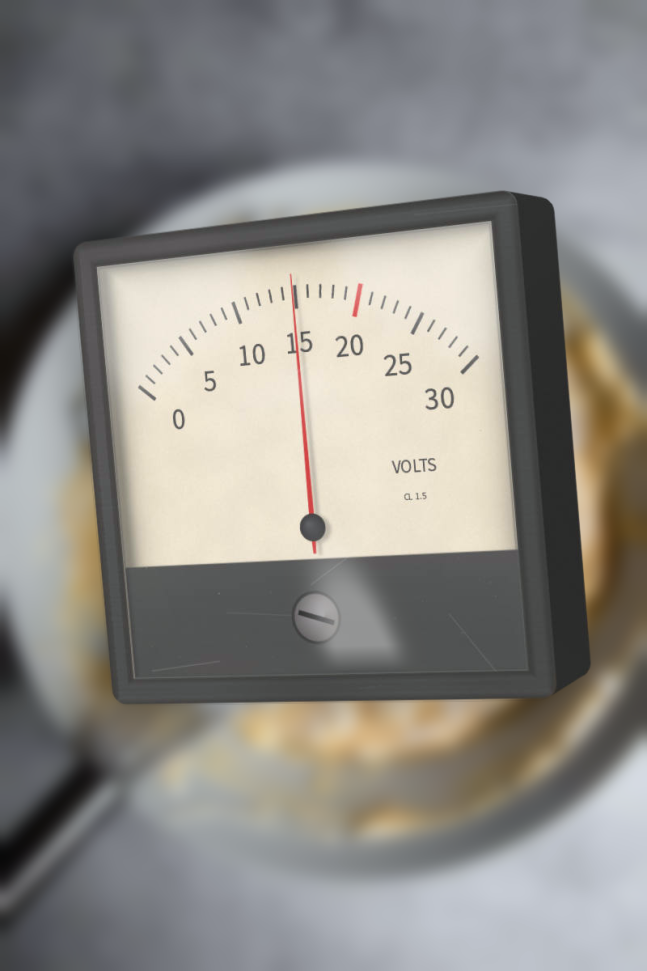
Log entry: **15** V
